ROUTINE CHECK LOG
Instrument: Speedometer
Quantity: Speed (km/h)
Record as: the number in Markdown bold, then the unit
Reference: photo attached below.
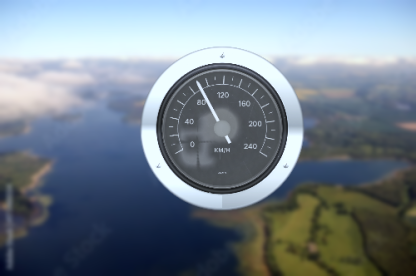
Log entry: **90** km/h
